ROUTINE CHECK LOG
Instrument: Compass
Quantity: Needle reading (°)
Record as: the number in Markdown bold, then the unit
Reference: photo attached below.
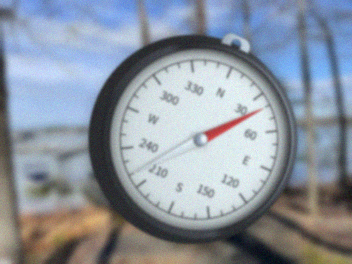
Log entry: **40** °
